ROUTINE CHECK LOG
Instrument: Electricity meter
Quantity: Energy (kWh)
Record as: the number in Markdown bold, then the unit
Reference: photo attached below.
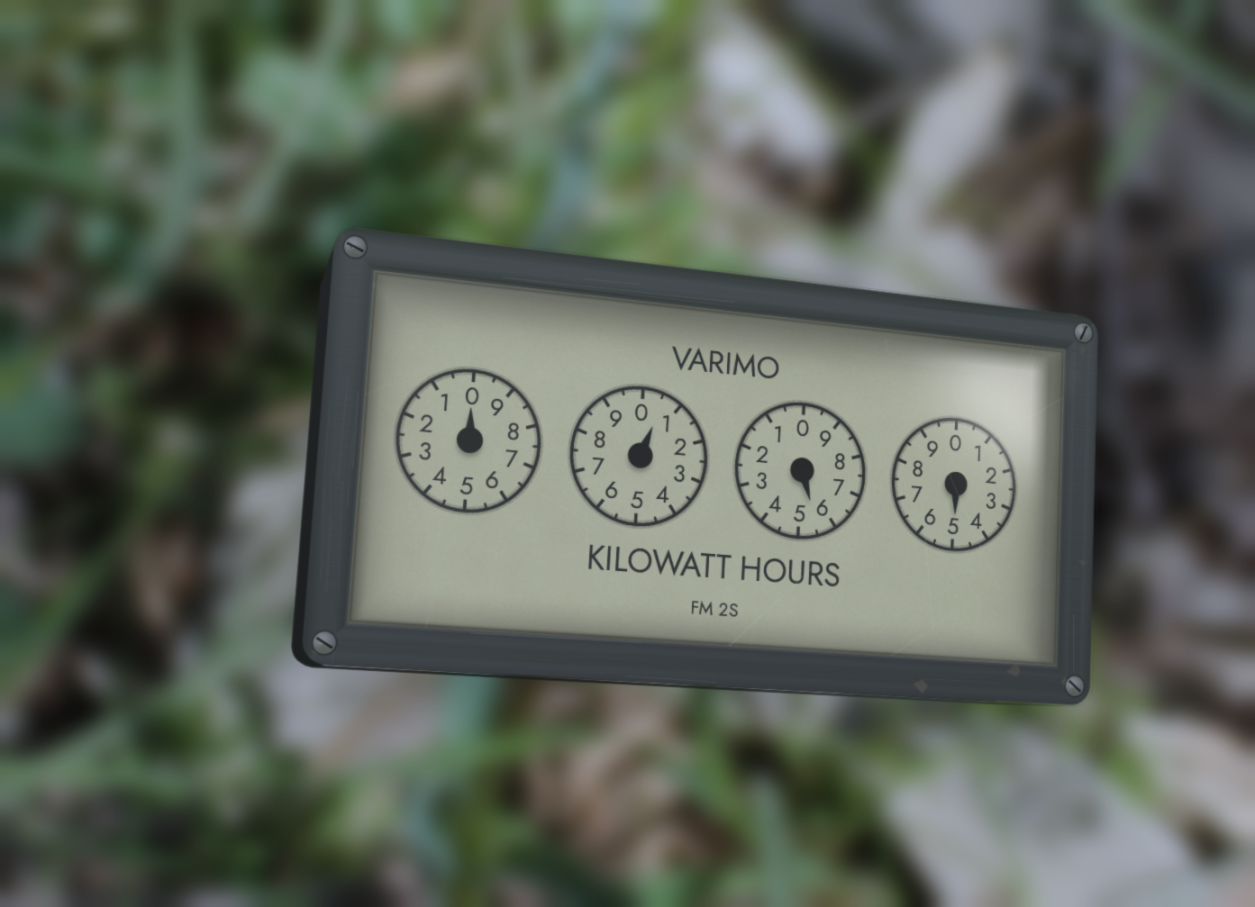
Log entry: **55** kWh
